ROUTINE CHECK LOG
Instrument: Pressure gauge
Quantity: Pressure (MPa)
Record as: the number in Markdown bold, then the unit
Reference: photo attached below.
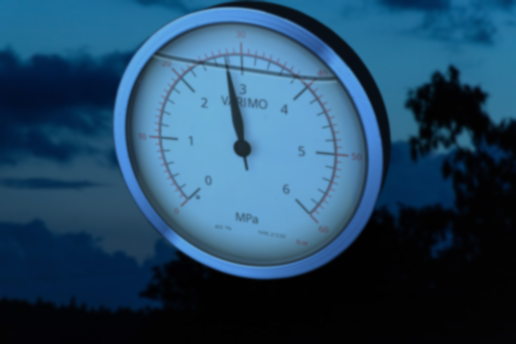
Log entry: **2.8** MPa
